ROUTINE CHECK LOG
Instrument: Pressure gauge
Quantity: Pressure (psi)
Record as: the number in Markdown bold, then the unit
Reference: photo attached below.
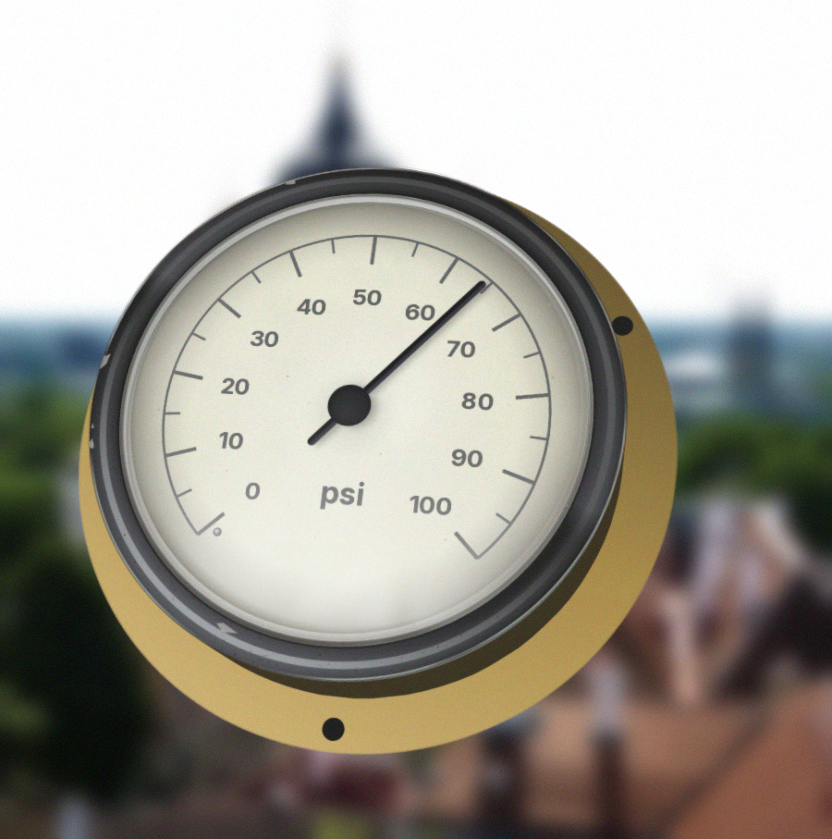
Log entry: **65** psi
